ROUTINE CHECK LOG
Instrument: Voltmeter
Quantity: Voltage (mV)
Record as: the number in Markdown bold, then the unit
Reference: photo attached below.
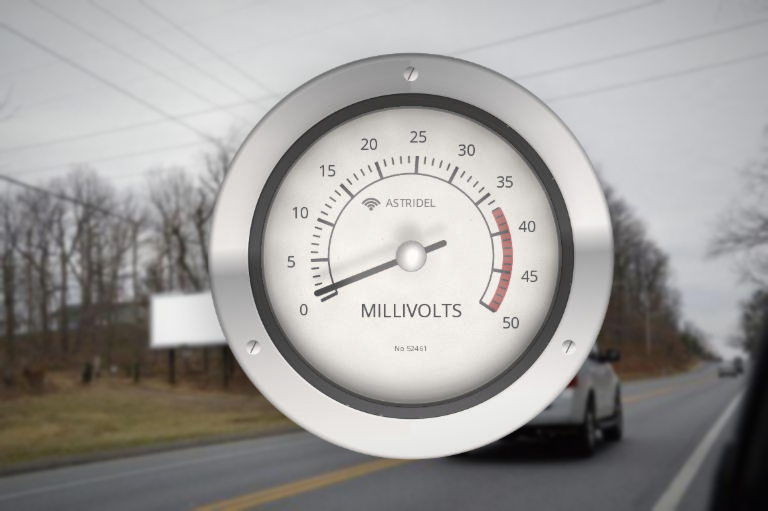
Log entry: **1** mV
